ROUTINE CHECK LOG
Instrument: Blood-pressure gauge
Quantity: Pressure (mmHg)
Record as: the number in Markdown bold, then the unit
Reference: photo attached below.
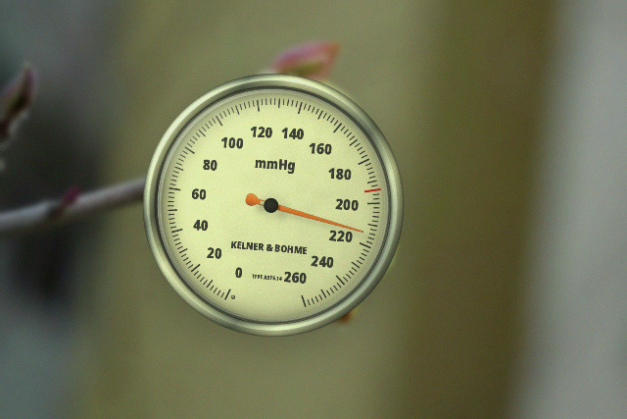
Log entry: **214** mmHg
